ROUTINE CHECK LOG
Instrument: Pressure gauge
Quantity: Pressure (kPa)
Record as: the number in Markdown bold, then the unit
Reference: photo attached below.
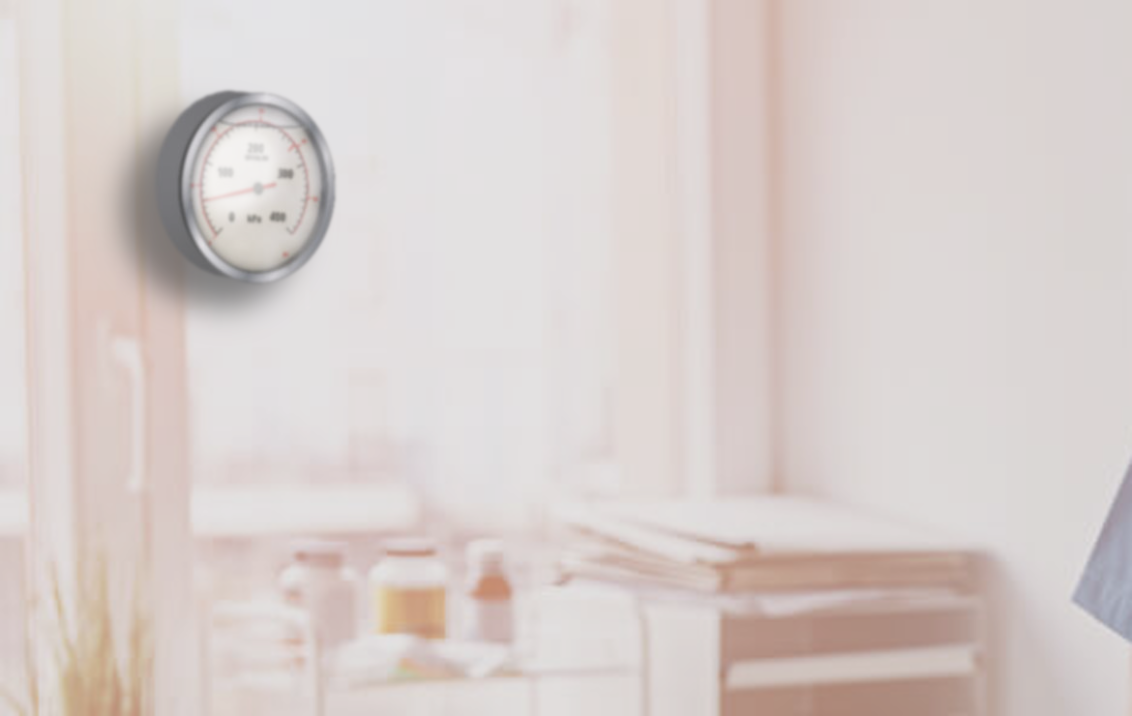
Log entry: **50** kPa
